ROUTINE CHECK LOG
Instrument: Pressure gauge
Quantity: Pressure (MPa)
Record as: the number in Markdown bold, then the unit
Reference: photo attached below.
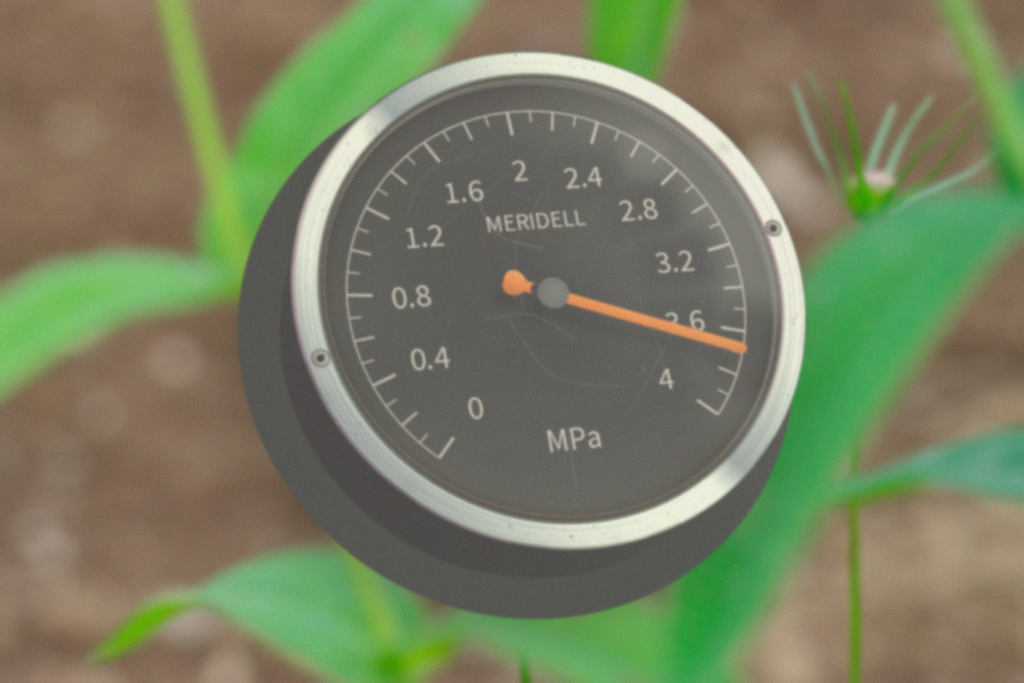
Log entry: **3.7** MPa
